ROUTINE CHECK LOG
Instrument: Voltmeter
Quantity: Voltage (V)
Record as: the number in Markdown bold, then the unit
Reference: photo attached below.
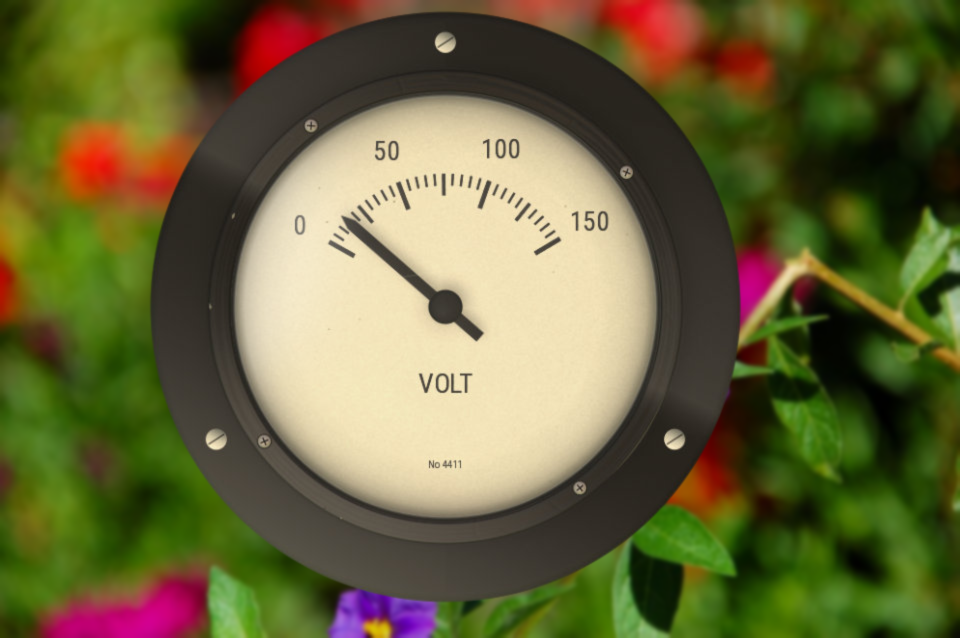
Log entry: **15** V
